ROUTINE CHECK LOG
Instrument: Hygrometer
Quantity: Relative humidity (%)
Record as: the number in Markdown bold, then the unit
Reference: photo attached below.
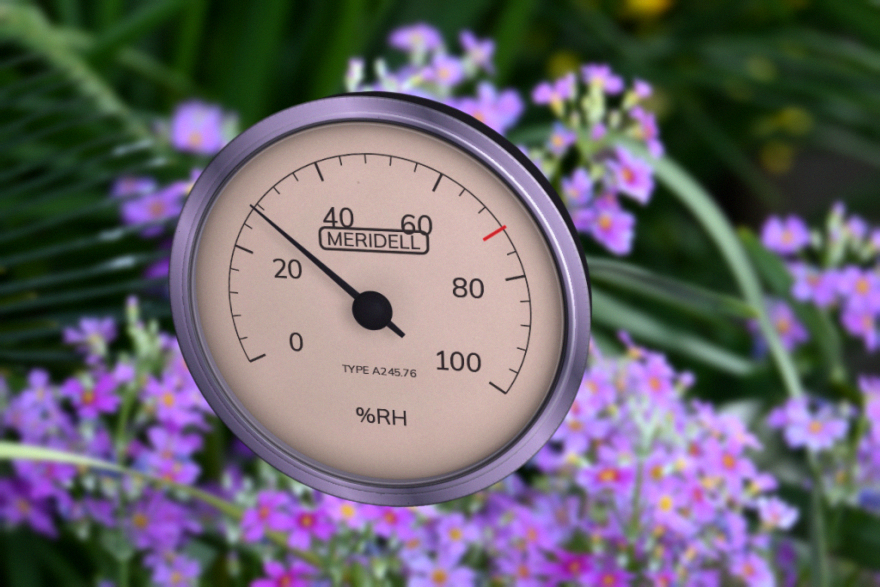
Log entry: **28** %
